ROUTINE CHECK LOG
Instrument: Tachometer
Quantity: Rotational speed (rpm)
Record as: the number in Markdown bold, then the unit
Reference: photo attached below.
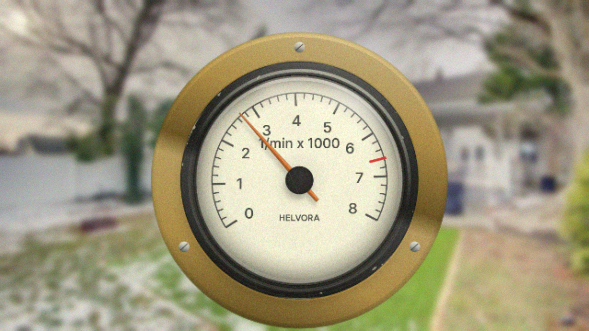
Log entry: **2700** rpm
